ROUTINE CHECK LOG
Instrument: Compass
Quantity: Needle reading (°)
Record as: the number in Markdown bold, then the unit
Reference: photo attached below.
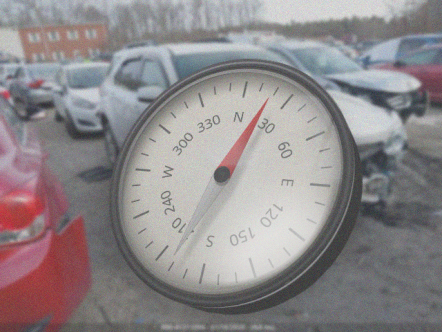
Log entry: **20** °
